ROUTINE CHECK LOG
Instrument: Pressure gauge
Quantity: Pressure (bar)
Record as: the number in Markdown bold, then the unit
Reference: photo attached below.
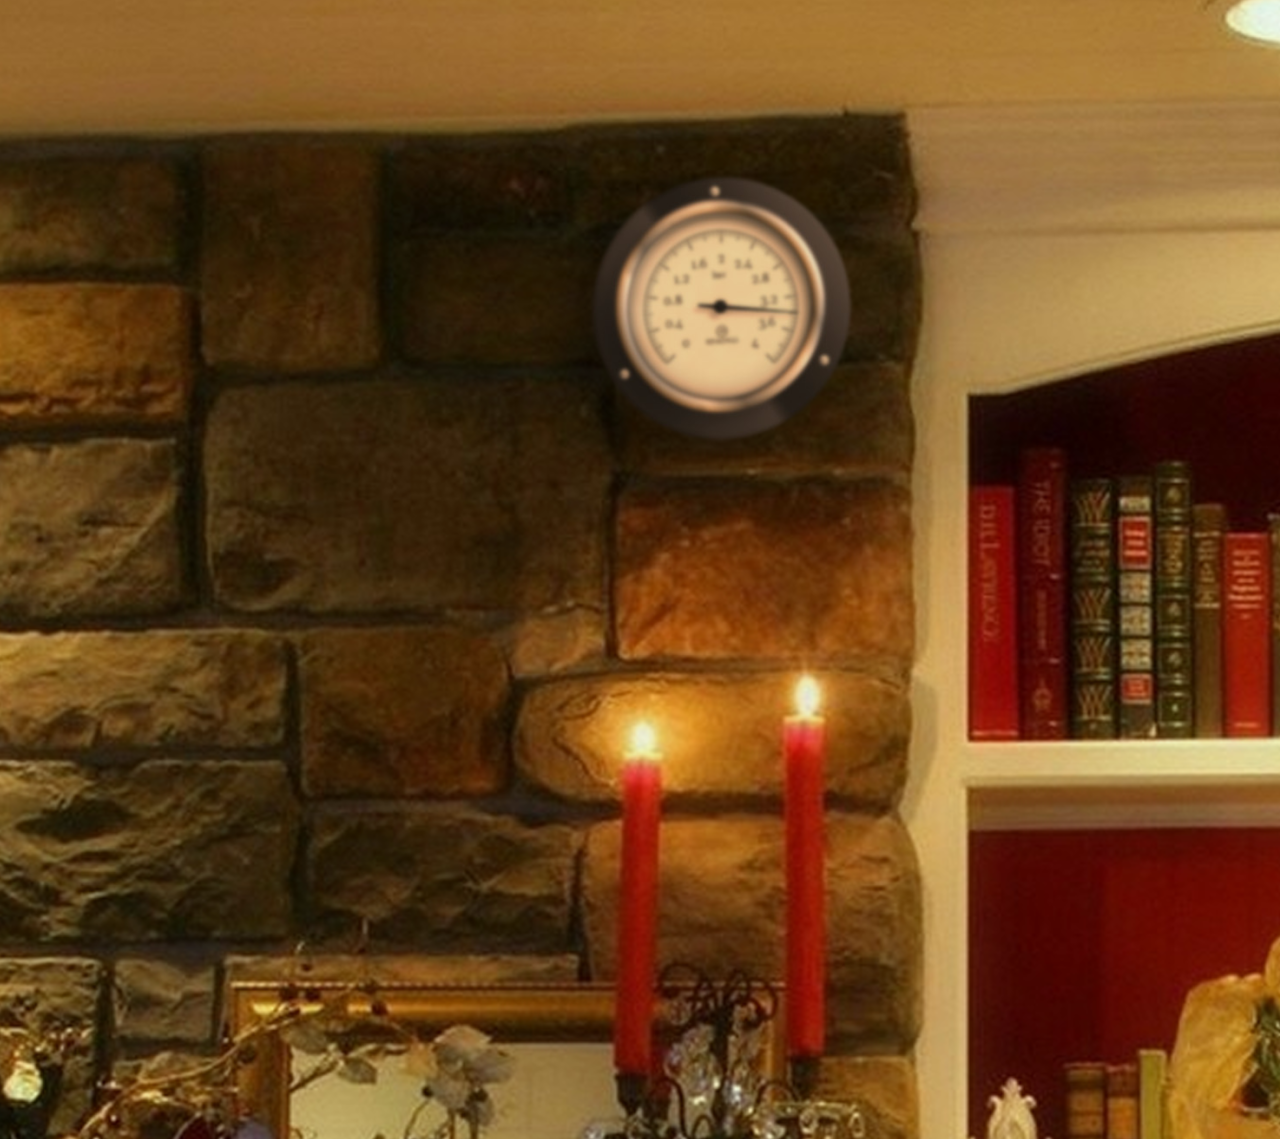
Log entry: **3.4** bar
